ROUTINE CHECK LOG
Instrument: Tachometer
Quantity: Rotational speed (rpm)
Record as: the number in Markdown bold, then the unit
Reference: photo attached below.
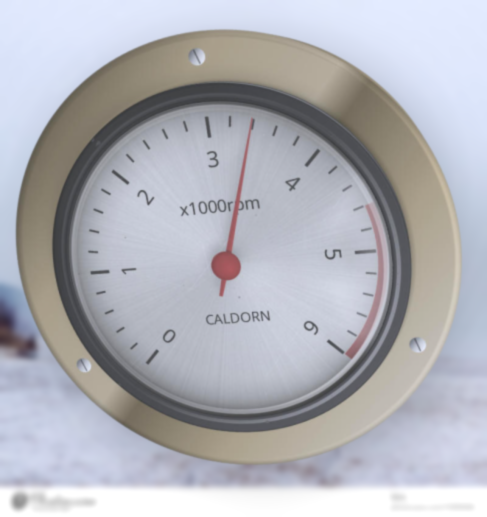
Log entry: **3400** rpm
